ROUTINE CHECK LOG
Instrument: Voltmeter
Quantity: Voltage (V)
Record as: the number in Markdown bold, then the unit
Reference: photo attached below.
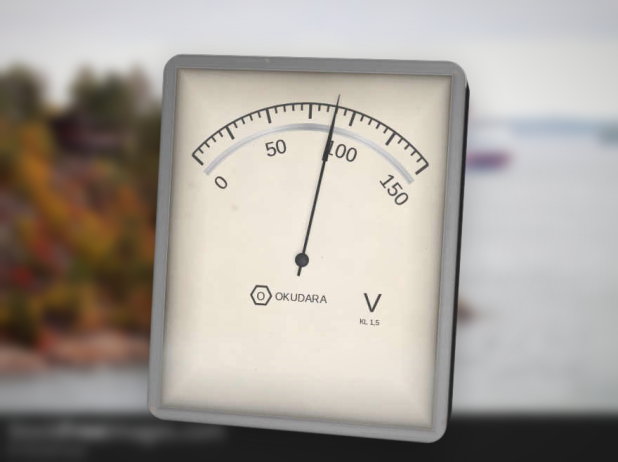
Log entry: **90** V
